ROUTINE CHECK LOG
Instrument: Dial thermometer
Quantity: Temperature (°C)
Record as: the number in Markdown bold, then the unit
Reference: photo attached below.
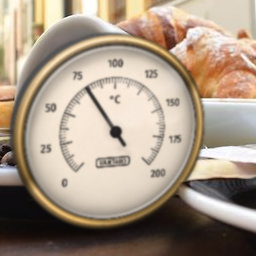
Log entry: **75** °C
